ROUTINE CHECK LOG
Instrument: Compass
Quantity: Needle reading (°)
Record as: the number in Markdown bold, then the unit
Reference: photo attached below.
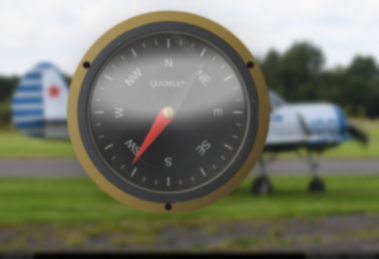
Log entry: **215** °
